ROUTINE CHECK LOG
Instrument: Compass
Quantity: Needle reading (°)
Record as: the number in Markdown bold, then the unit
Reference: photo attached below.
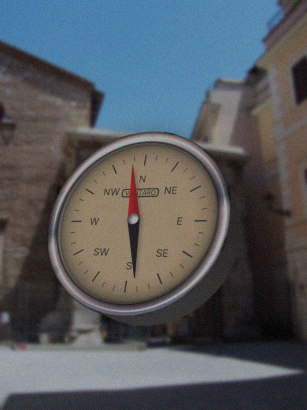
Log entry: **350** °
